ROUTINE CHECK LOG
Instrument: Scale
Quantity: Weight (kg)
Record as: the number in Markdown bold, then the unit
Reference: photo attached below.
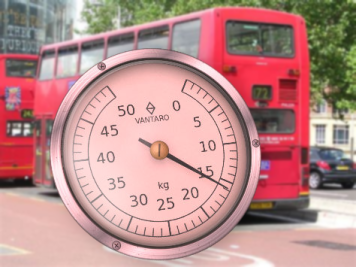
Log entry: **16** kg
